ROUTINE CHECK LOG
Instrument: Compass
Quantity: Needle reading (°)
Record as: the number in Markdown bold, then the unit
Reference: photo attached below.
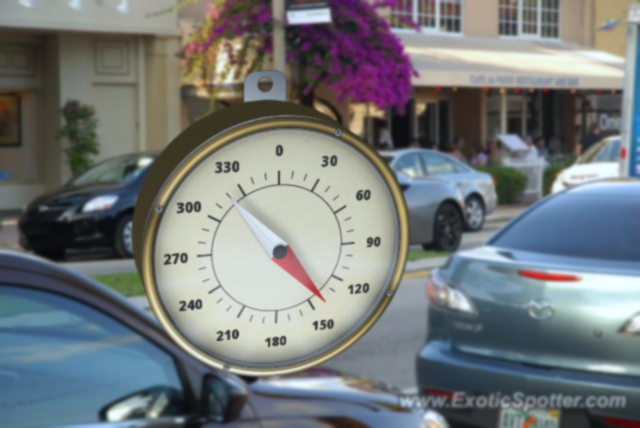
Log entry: **140** °
